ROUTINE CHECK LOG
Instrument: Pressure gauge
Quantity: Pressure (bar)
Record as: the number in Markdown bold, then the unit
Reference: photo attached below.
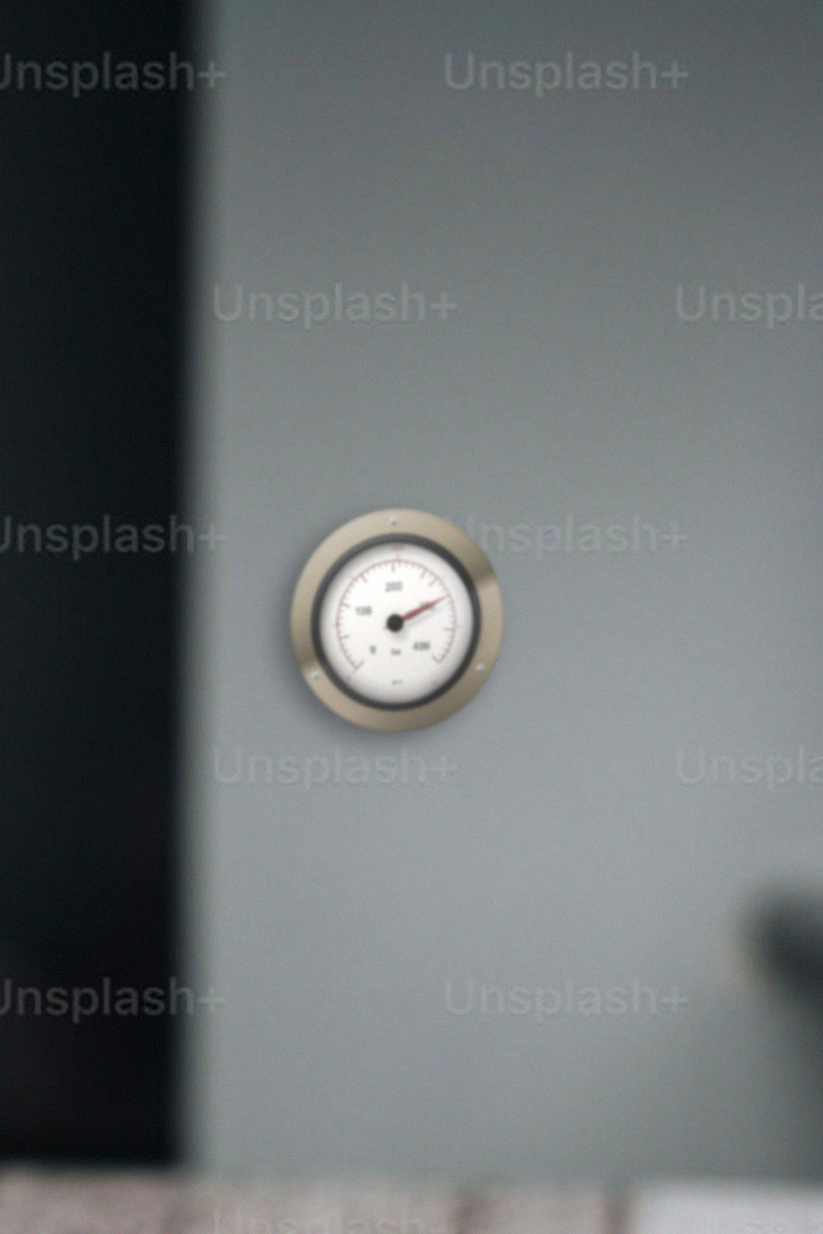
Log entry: **300** bar
